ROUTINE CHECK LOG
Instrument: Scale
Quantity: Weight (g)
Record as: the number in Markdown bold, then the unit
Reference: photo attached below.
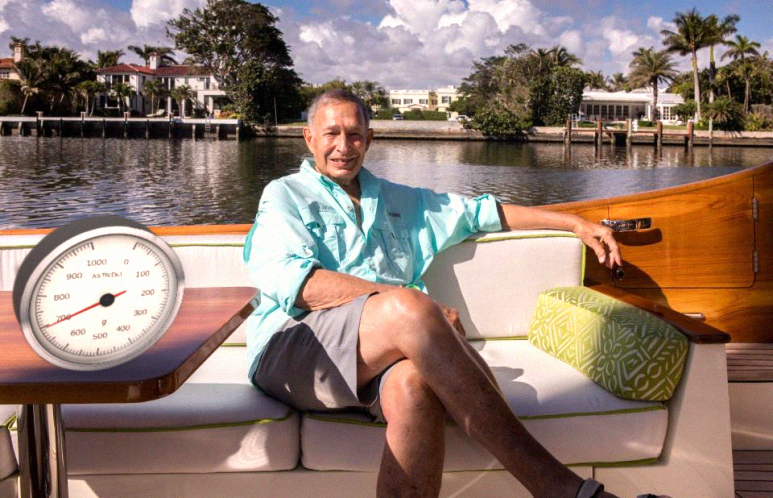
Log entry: **700** g
